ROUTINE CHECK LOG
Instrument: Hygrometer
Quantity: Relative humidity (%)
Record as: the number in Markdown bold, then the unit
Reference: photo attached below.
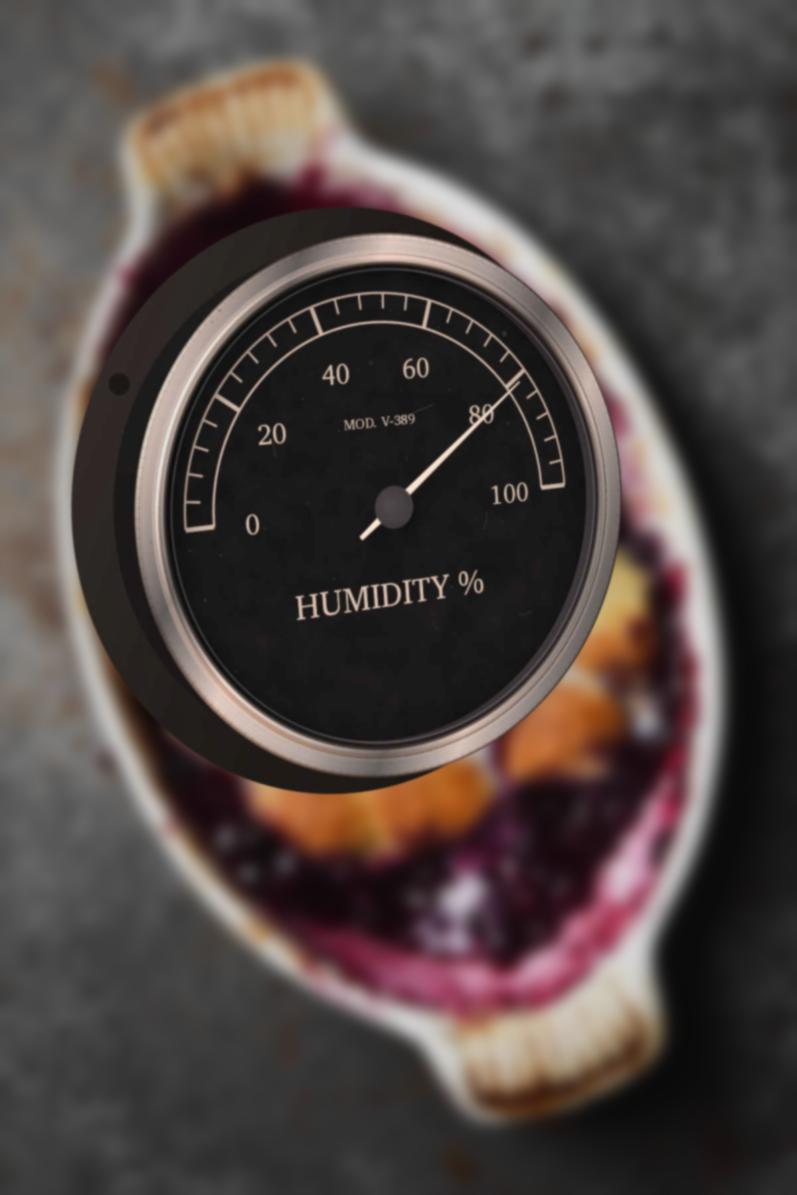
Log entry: **80** %
